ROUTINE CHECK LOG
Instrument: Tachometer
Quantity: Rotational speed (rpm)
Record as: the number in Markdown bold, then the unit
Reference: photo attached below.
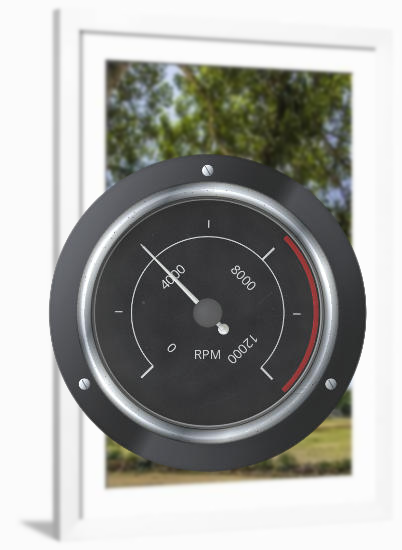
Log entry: **4000** rpm
